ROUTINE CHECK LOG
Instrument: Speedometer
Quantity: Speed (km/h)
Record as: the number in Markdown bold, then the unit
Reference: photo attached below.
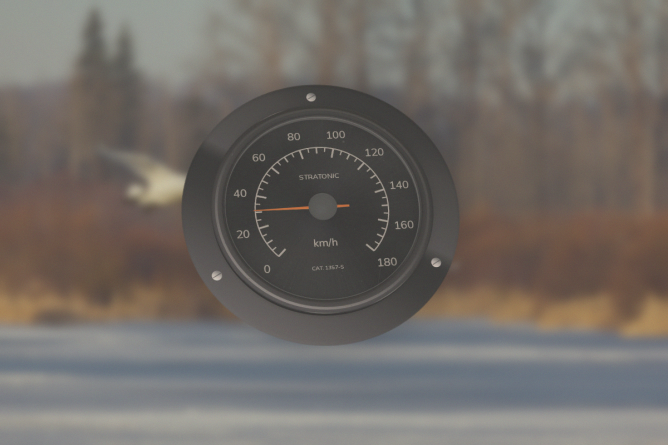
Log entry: **30** km/h
